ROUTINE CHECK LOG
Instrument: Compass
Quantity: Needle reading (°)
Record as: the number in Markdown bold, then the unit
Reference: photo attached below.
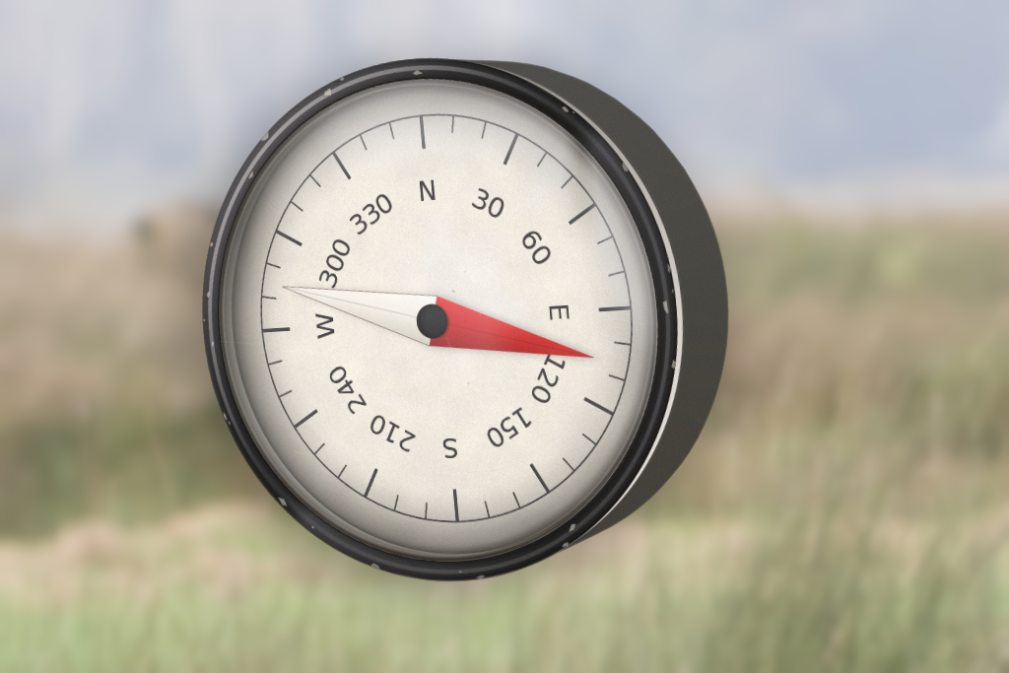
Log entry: **105** °
